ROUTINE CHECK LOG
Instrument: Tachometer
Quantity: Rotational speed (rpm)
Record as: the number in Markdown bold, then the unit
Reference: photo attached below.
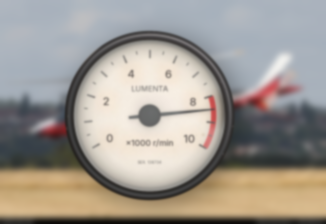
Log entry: **8500** rpm
